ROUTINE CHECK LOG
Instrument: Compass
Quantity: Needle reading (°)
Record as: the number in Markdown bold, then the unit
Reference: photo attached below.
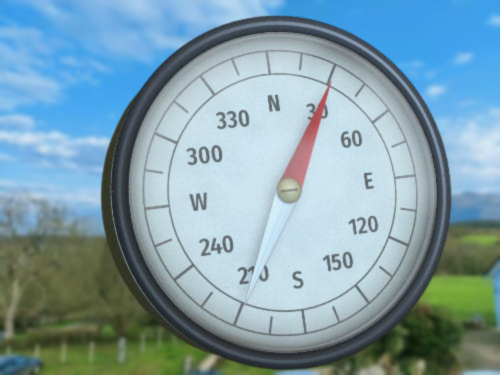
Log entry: **30** °
